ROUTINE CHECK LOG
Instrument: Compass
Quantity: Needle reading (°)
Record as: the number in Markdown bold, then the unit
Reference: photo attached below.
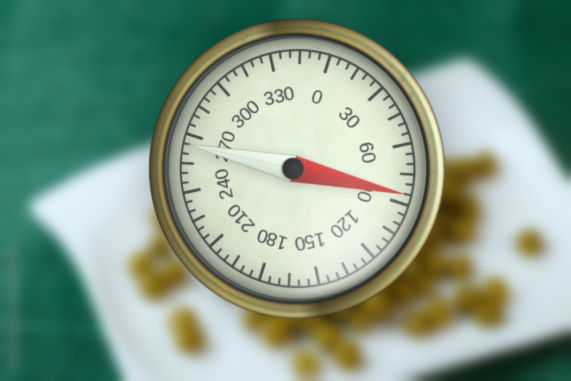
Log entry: **85** °
